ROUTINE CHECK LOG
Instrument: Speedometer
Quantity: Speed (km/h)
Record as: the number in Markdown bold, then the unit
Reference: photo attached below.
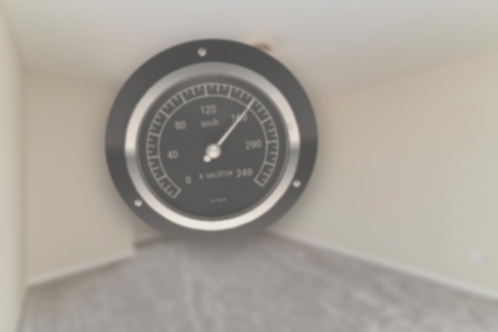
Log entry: **160** km/h
